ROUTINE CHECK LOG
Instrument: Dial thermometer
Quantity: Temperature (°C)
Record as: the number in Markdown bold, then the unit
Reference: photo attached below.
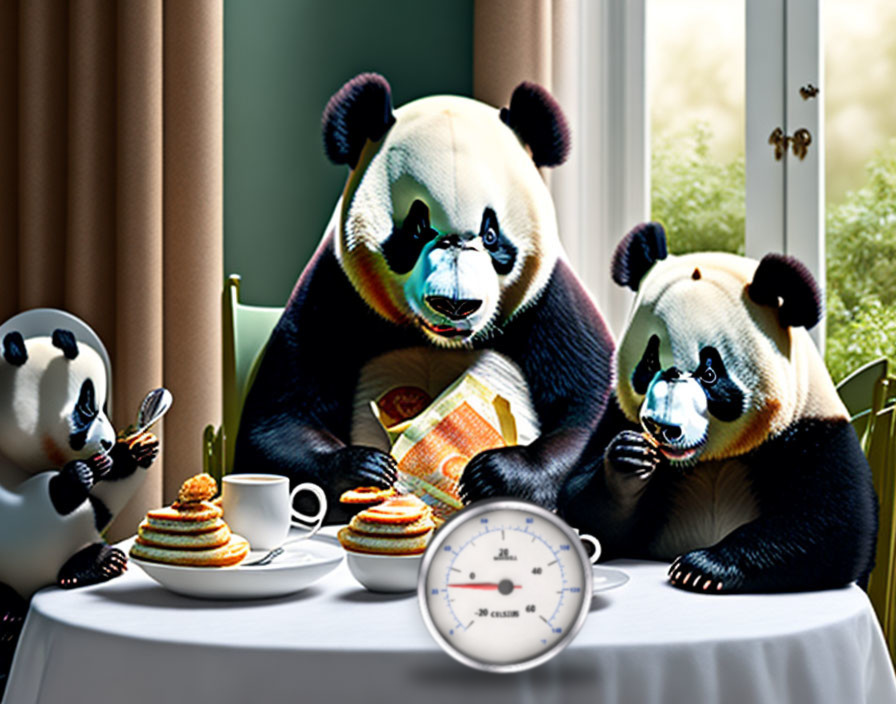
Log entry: **-5** °C
